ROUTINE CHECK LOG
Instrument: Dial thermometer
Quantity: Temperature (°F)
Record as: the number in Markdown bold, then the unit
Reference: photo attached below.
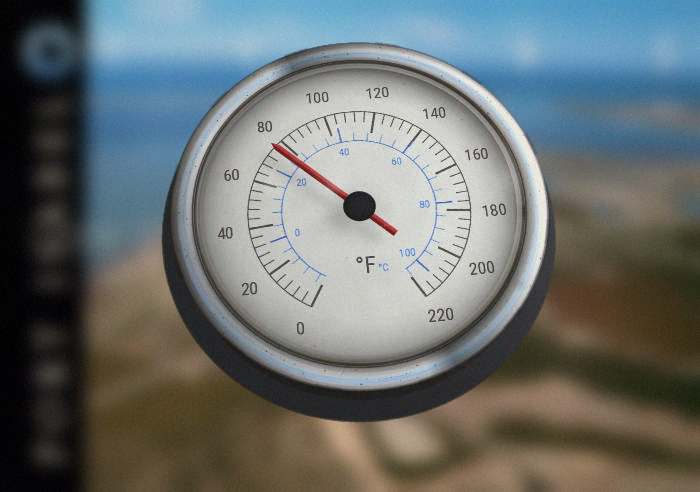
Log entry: **76** °F
